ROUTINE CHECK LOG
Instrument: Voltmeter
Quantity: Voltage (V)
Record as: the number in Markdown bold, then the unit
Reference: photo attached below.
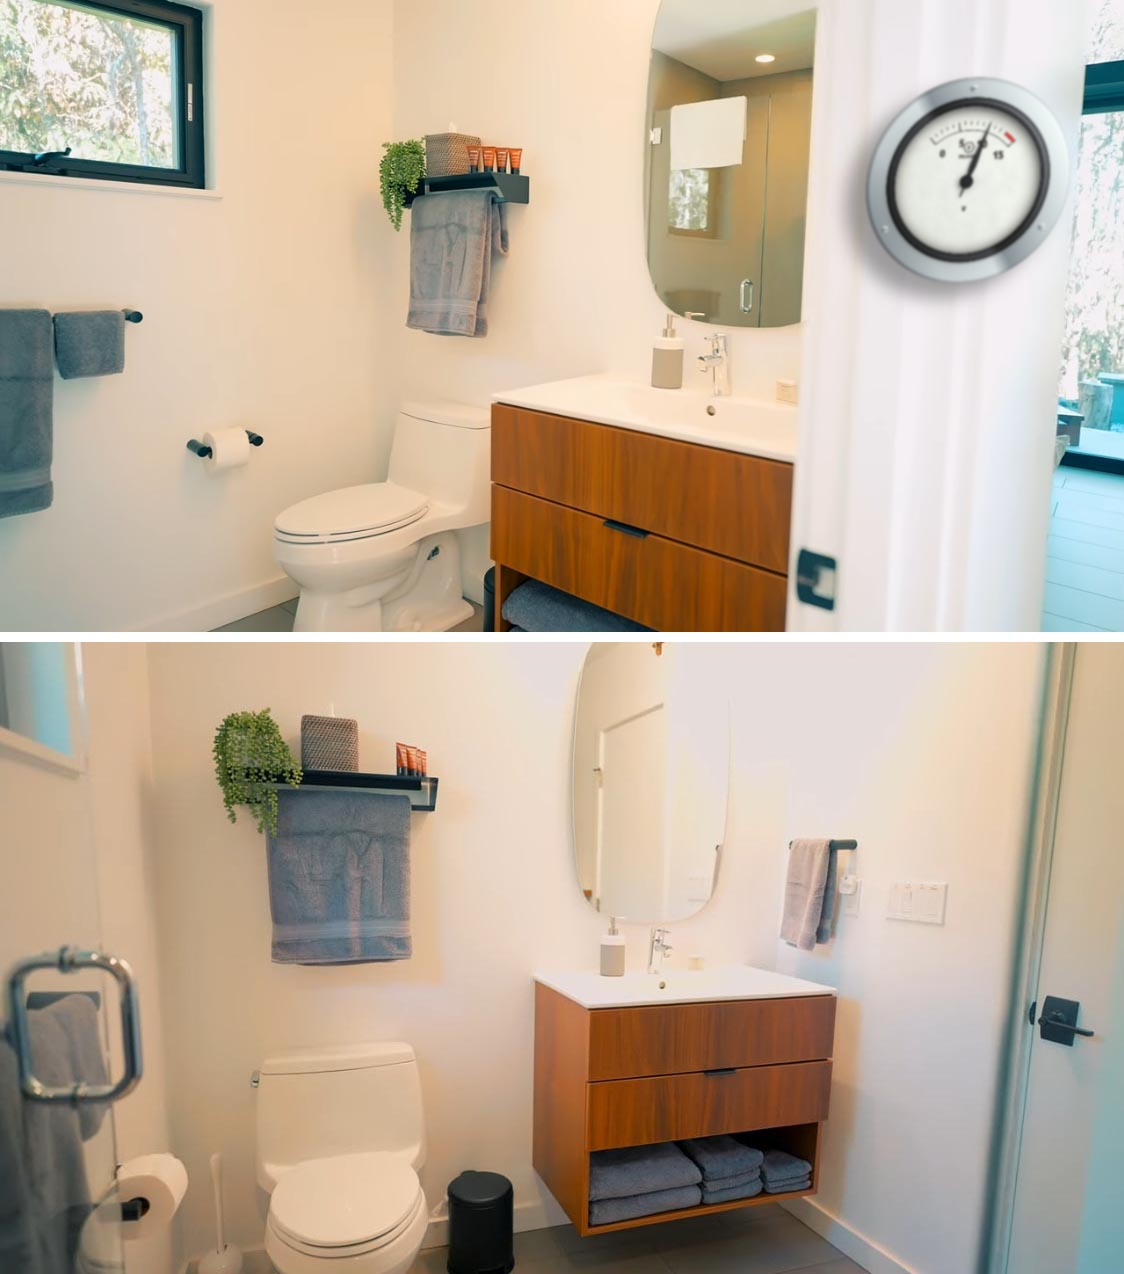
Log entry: **10** V
